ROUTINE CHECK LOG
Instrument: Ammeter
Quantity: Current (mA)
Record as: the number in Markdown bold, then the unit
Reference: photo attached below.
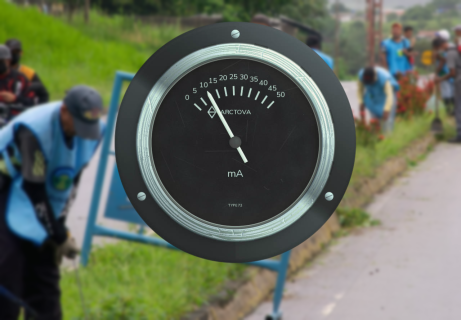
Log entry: **10** mA
